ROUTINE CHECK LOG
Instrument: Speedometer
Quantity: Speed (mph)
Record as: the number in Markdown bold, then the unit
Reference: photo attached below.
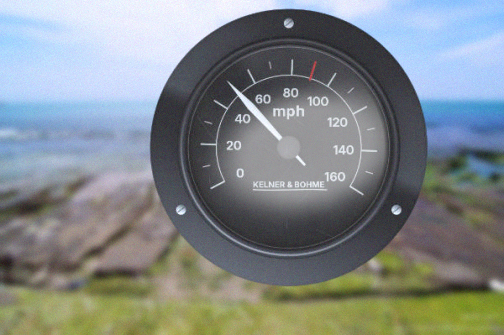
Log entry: **50** mph
